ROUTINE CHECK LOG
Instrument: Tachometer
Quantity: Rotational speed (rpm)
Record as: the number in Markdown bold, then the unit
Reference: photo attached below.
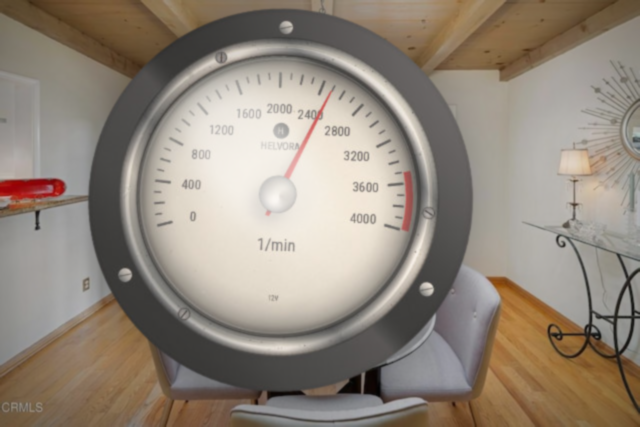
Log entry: **2500** rpm
